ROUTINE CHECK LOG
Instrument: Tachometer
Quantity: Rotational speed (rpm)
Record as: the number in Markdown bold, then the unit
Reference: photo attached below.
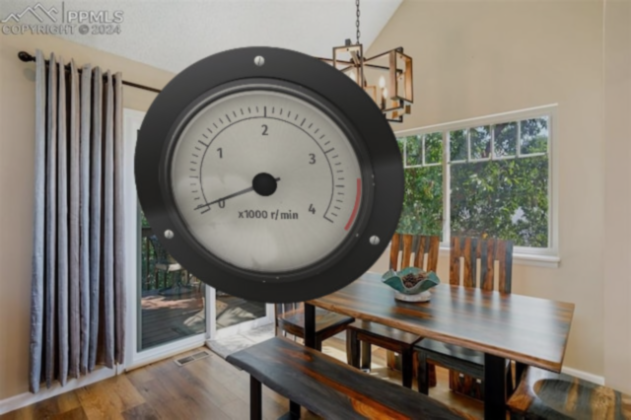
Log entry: **100** rpm
